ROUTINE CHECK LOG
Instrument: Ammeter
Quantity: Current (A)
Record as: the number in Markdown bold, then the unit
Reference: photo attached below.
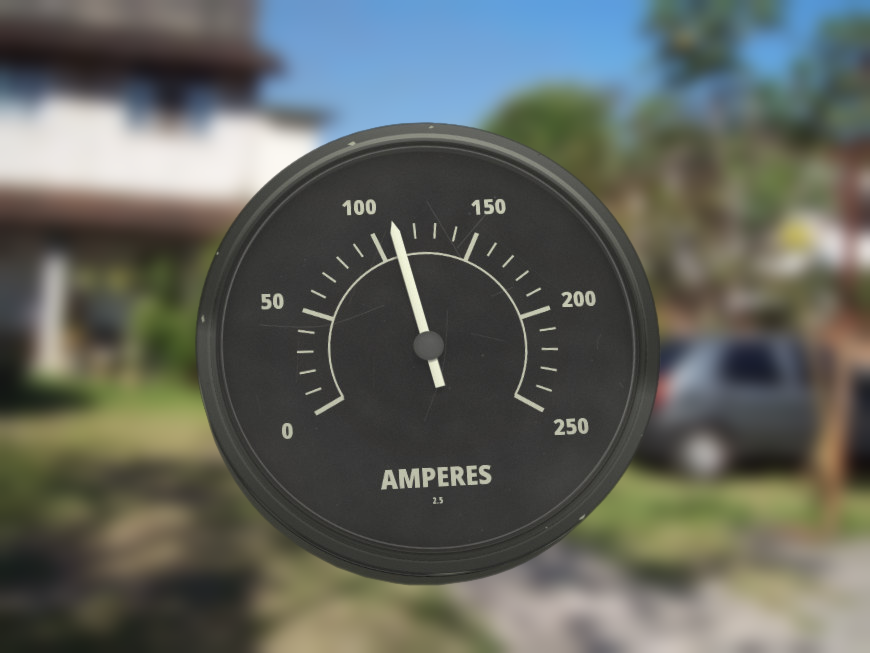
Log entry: **110** A
